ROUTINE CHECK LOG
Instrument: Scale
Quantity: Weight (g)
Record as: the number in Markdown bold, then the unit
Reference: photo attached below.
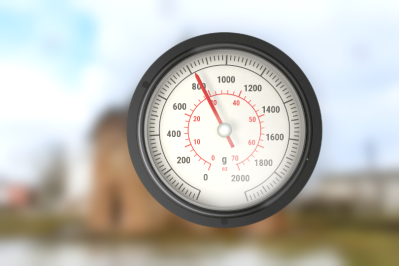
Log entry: **820** g
